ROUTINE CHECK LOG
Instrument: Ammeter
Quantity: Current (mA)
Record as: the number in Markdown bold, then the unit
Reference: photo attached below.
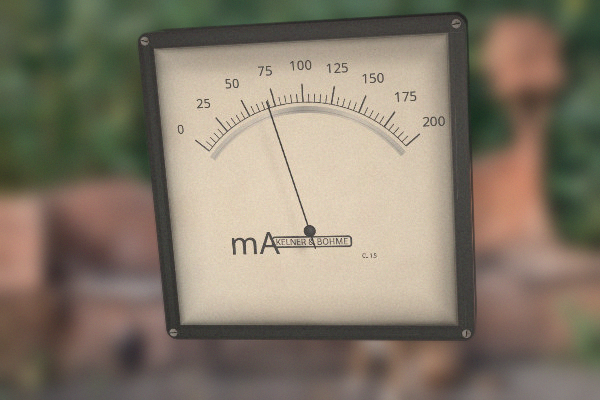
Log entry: **70** mA
